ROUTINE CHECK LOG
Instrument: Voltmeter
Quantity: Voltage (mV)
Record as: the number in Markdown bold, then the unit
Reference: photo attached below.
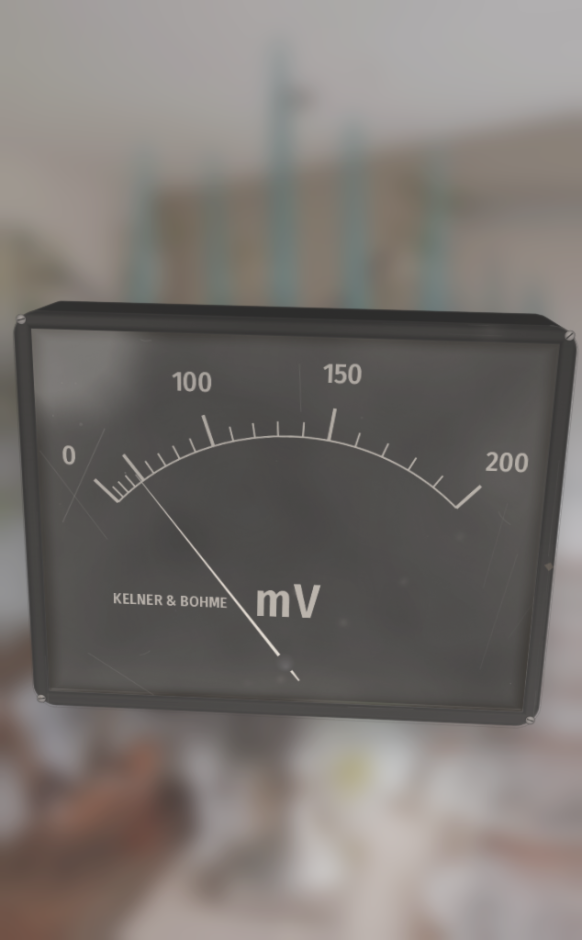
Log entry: **50** mV
